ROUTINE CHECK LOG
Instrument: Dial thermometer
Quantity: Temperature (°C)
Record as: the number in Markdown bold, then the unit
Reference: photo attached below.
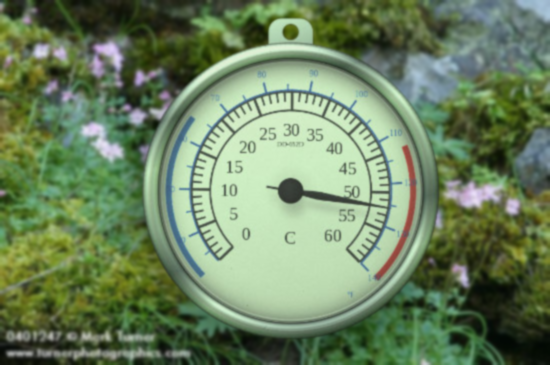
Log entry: **52** °C
